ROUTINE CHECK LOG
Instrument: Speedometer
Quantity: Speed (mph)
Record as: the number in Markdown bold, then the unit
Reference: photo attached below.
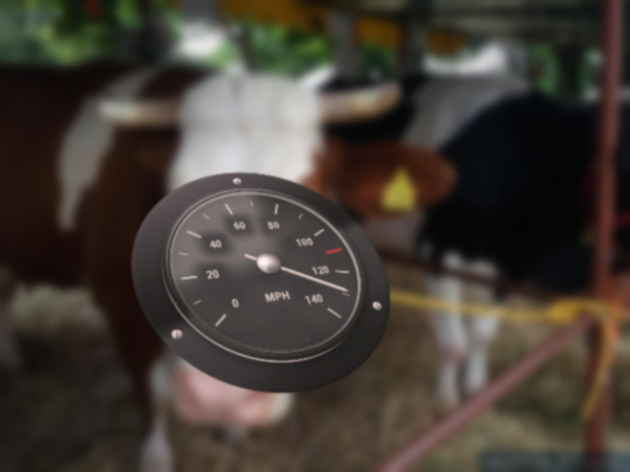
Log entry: **130** mph
